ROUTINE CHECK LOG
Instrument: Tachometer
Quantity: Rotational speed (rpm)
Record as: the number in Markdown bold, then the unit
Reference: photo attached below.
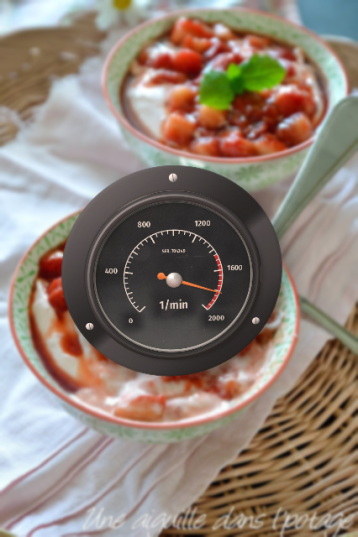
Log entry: **1800** rpm
